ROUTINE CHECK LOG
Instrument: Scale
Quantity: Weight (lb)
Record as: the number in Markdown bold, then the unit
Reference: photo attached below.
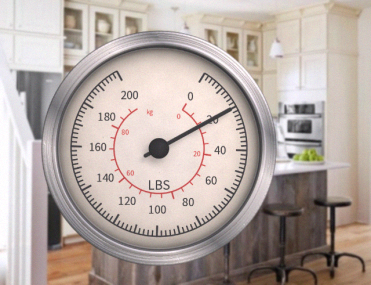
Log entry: **20** lb
